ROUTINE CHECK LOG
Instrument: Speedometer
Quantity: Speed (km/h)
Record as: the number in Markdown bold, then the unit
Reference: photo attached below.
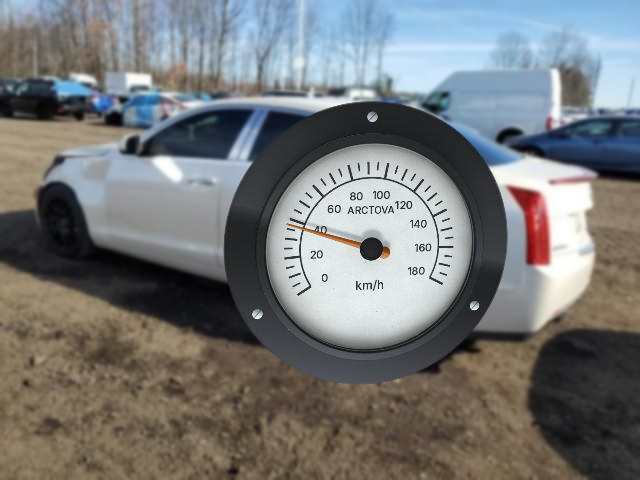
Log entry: **37.5** km/h
